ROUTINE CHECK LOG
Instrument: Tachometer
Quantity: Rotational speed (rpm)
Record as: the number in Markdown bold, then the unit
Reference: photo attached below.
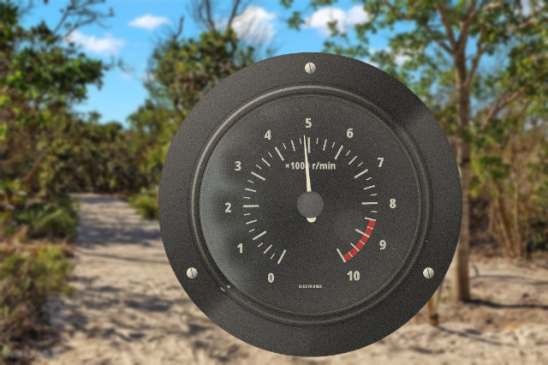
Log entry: **4875** rpm
